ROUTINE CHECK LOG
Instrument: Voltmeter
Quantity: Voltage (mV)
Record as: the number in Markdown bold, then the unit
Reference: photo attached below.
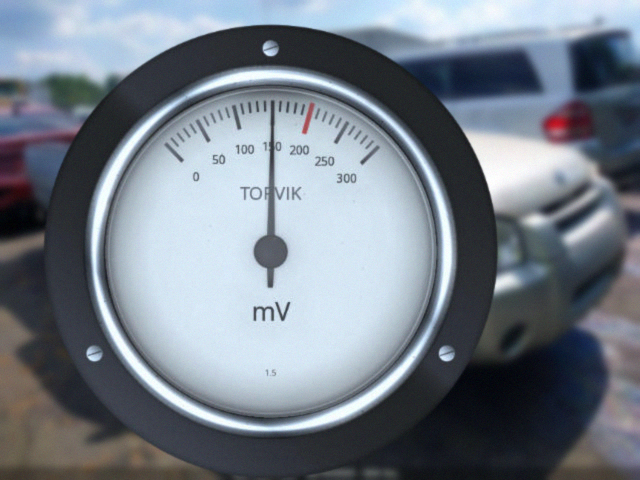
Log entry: **150** mV
